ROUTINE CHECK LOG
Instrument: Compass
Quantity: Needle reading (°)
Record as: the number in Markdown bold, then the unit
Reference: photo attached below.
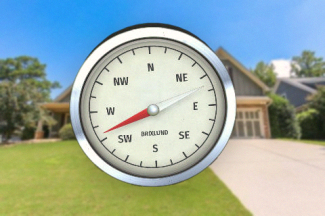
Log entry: **247.5** °
